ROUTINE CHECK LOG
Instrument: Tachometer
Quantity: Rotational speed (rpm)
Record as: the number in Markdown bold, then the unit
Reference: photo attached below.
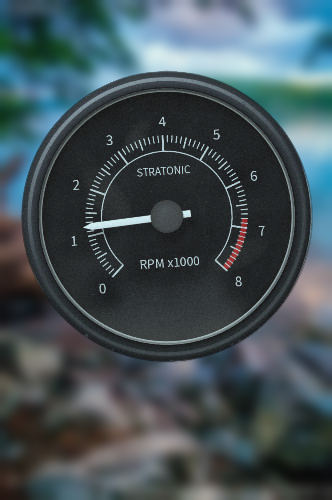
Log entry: **1200** rpm
